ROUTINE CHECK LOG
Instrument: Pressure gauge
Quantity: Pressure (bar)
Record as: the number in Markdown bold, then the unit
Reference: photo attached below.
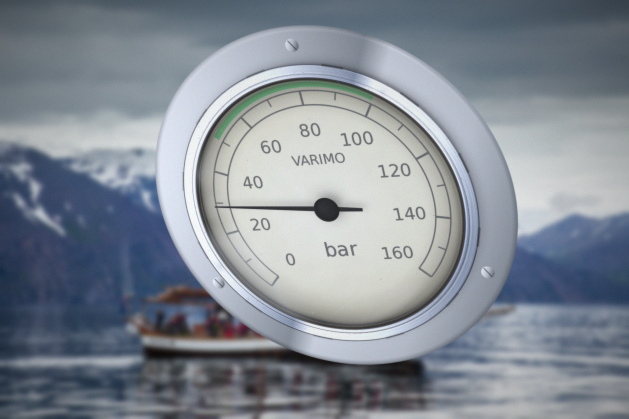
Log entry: **30** bar
